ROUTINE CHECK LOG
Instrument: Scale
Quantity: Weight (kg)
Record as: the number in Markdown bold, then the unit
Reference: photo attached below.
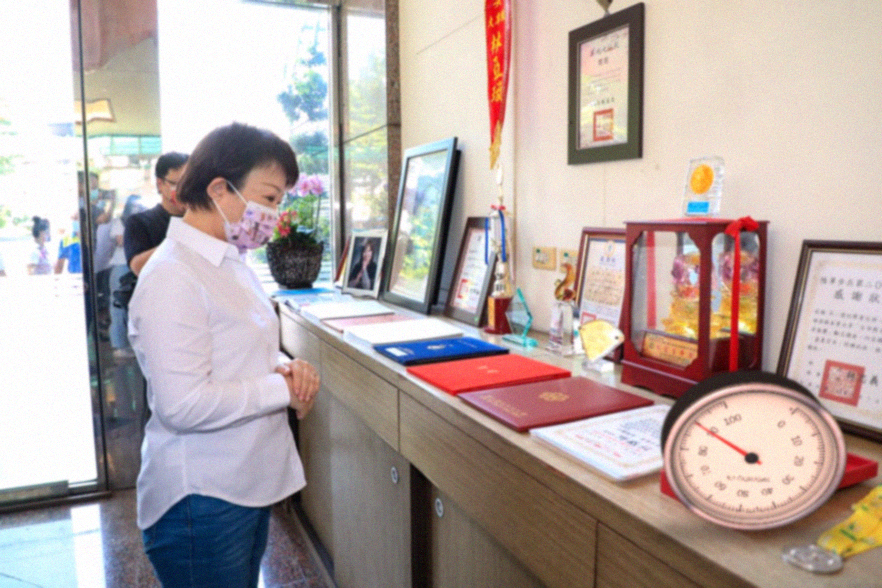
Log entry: **90** kg
